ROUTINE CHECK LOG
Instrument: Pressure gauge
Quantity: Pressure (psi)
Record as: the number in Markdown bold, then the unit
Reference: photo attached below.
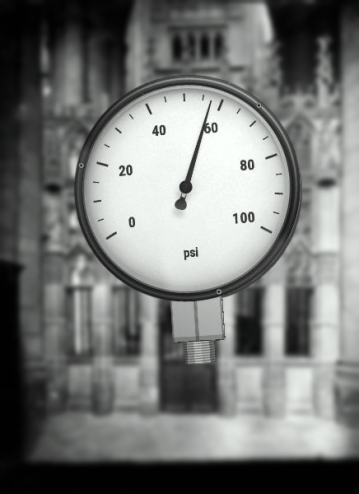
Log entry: **57.5** psi
